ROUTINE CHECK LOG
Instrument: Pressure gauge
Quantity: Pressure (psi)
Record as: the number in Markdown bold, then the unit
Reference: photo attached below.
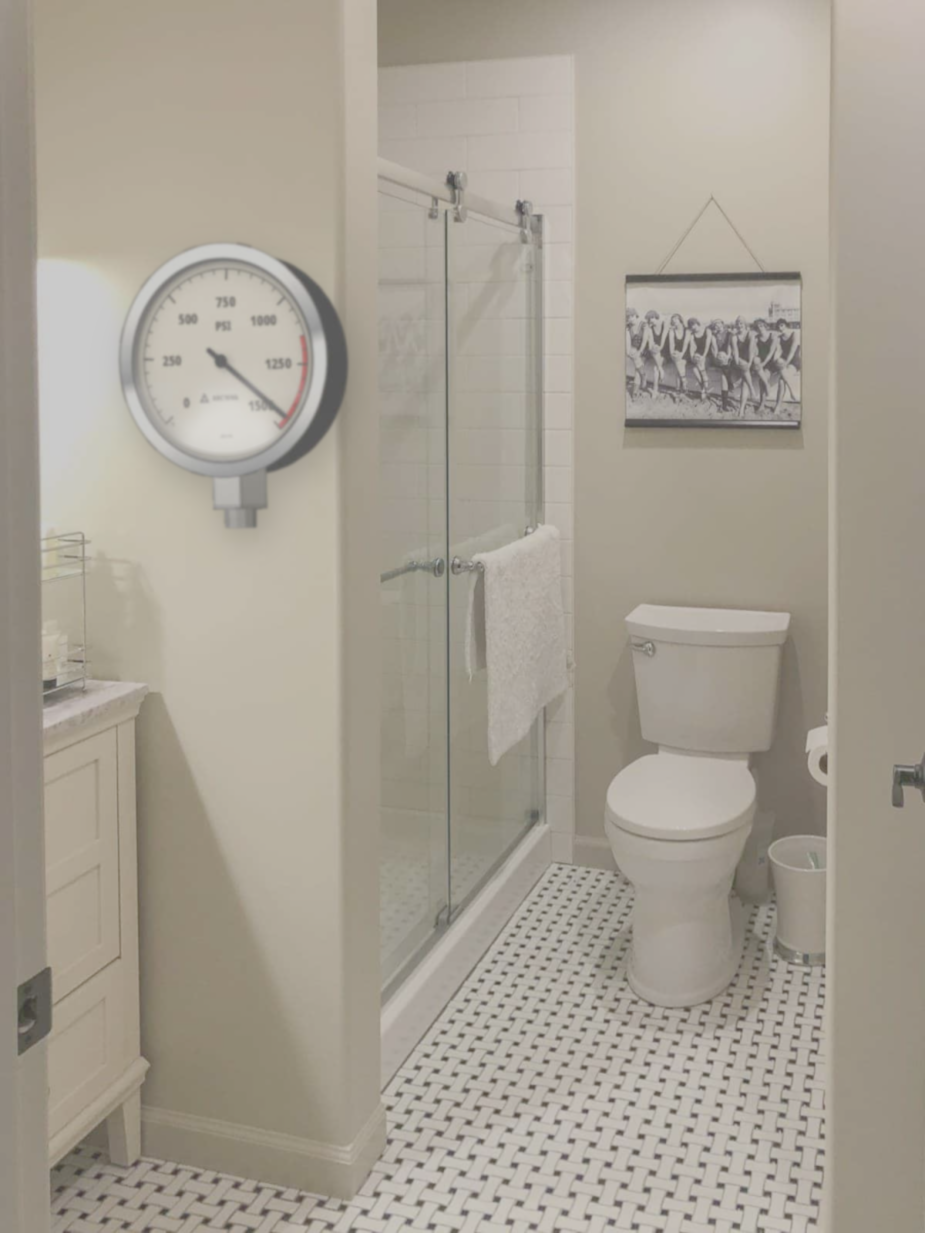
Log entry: **1450** psi
